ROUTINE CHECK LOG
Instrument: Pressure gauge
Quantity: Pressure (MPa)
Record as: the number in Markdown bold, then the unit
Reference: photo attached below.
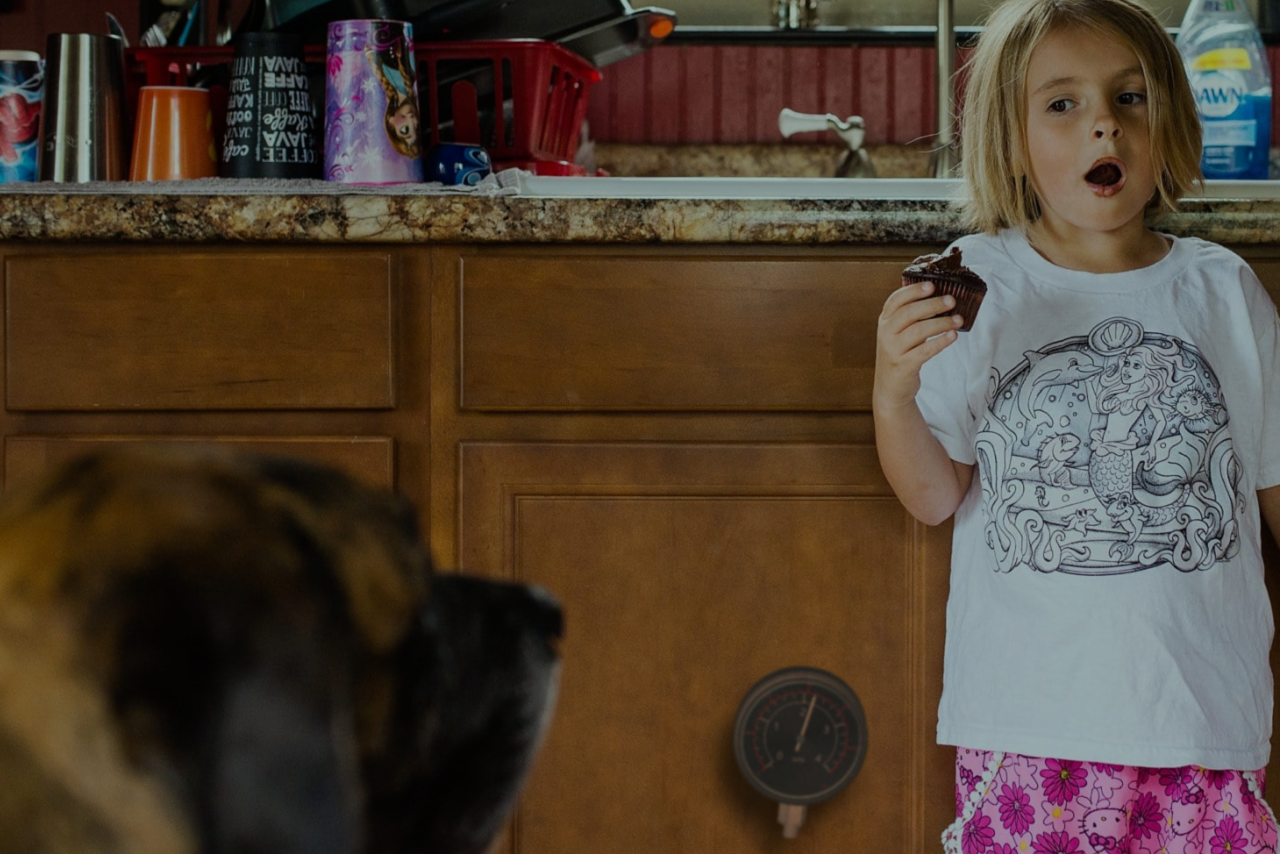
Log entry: **2.2** MPa
